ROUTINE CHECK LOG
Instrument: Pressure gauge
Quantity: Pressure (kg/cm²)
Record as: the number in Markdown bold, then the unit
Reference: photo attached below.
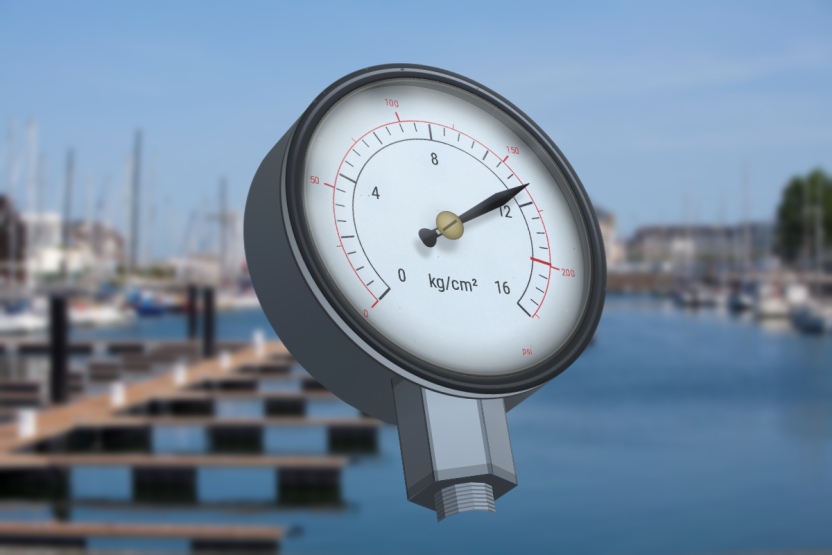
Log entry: **11.5** kg/cm²
